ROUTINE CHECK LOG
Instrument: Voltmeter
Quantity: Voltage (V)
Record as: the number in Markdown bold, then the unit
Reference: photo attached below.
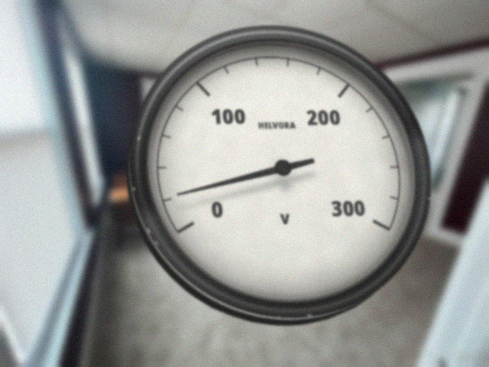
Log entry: **20** V
